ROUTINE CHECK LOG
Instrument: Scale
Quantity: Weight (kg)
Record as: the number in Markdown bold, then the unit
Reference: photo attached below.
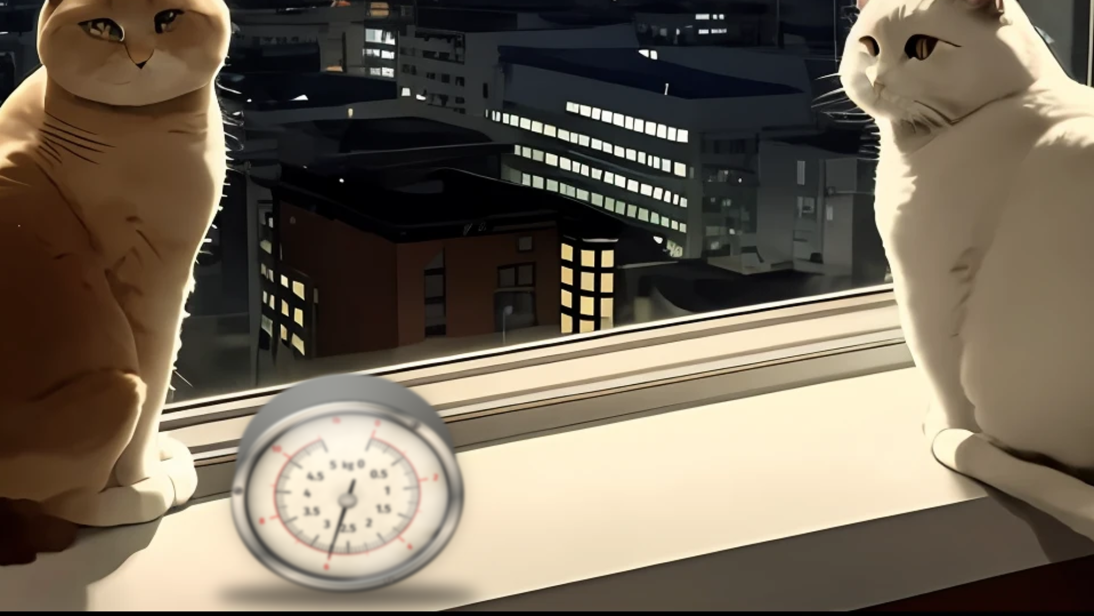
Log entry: **2.75** kg
